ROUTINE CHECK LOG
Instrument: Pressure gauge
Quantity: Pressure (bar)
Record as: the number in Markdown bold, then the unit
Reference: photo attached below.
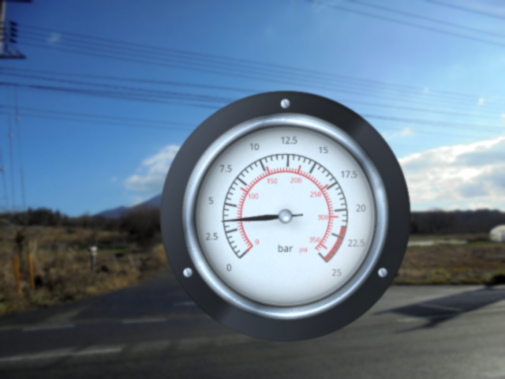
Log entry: **3.5** bar
